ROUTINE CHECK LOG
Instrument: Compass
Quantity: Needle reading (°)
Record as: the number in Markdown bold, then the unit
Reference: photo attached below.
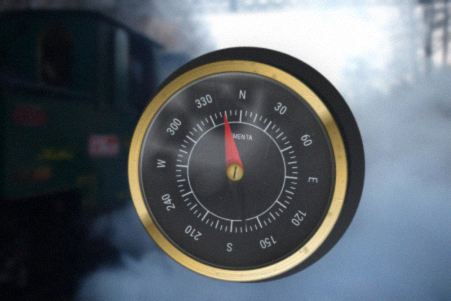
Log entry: **345** °
